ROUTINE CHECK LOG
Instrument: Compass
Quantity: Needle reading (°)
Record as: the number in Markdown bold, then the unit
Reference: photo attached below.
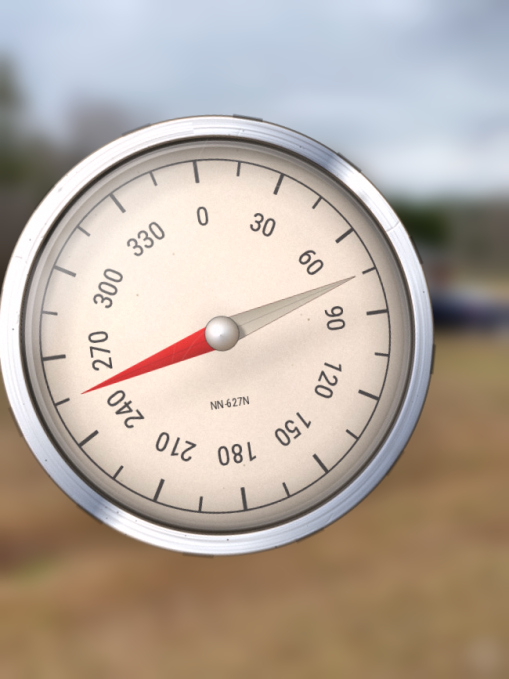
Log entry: **255** °
